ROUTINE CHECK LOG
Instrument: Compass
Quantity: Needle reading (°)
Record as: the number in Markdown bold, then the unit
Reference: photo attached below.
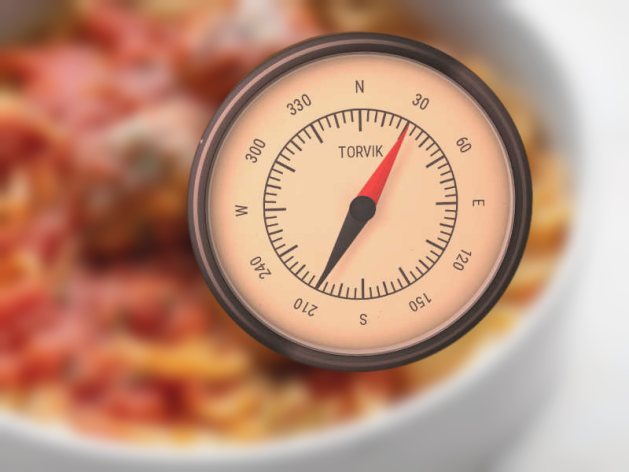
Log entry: **30** °
